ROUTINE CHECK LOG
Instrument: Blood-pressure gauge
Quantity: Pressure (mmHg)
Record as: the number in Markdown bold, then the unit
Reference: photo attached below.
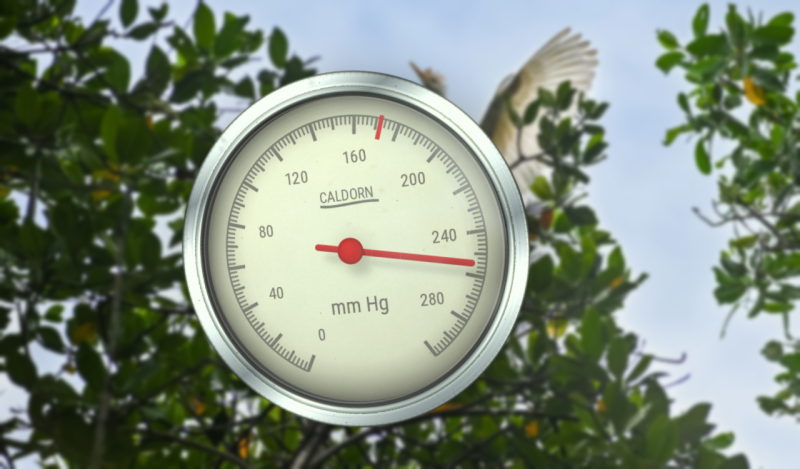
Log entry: **254** mmHg
